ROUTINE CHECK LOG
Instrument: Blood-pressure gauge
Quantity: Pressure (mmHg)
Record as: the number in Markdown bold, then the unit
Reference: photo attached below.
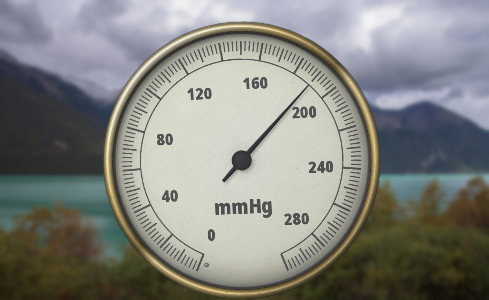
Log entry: **190** mmHg
